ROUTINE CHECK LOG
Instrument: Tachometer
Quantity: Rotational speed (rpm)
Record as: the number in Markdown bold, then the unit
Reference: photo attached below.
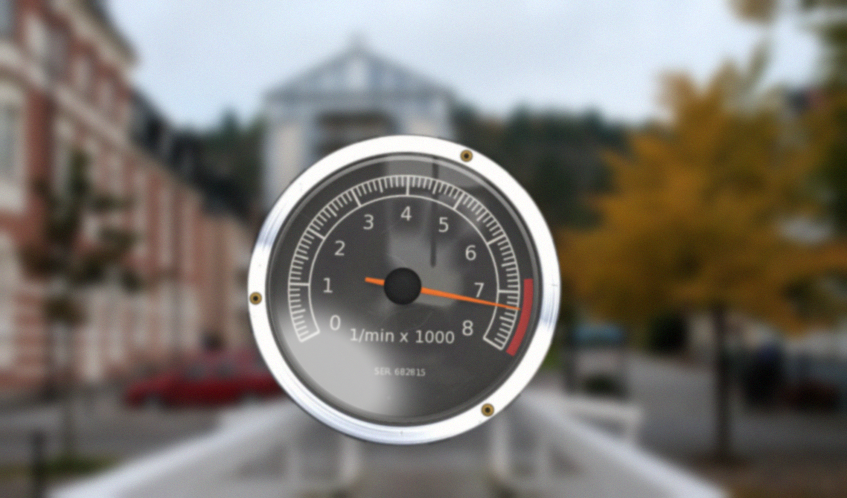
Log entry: **7300** rpm
